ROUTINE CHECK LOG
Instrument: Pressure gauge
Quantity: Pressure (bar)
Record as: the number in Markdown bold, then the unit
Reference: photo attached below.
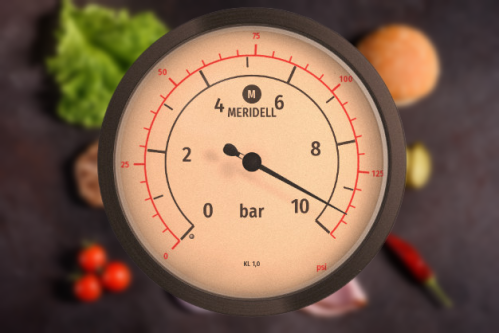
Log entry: **9.5** bar
